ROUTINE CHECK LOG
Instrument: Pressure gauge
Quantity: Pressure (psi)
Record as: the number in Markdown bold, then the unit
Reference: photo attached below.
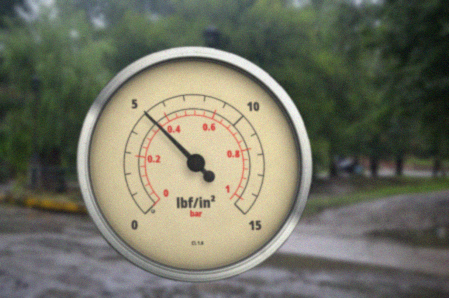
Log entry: **5** psi
